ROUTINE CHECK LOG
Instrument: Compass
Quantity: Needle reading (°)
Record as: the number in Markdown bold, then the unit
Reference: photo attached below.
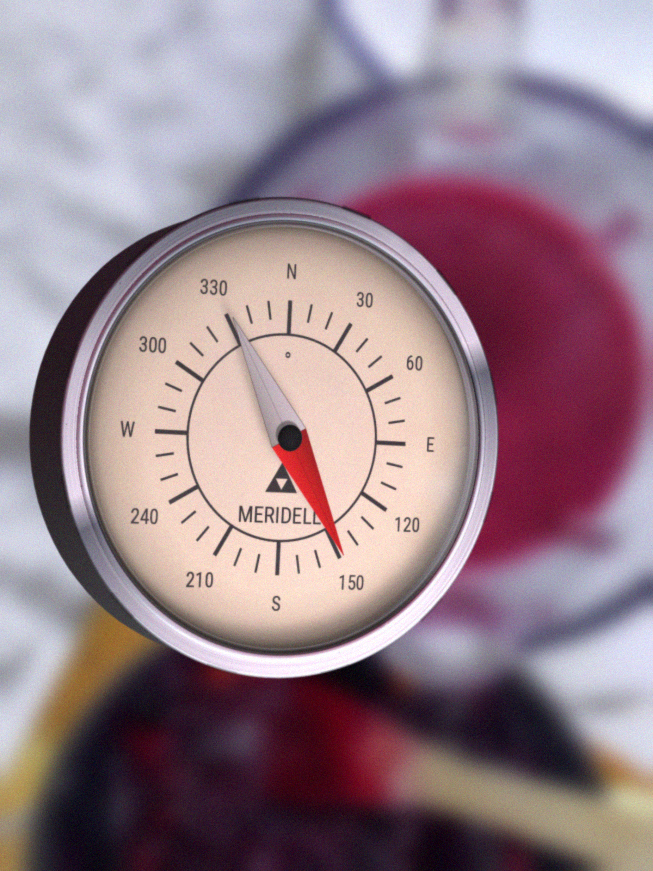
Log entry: **150** °
